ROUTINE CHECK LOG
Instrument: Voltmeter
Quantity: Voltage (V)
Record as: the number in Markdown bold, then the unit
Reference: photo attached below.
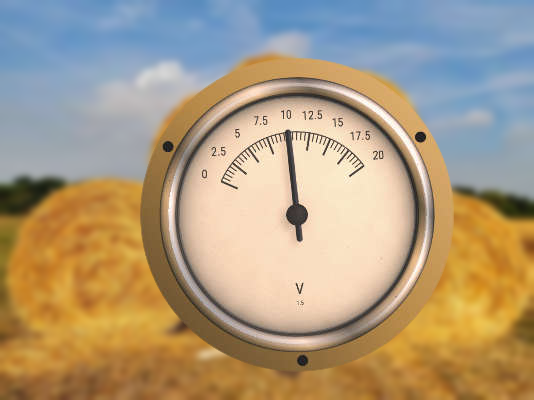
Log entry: **10** V
